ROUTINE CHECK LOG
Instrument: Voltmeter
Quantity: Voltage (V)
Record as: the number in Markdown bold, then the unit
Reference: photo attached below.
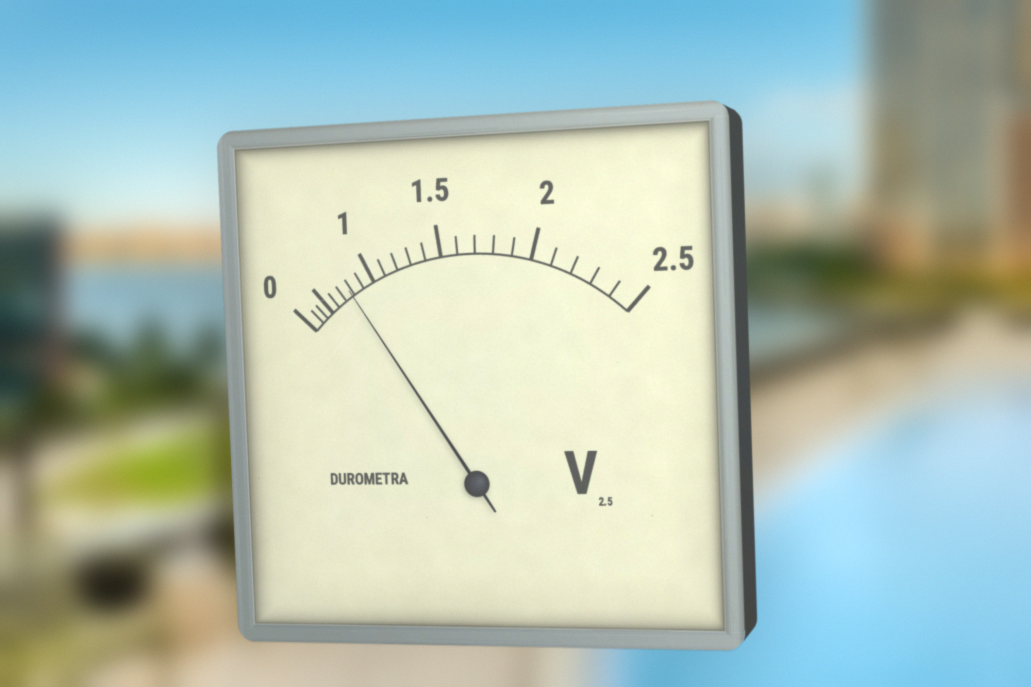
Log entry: **0.8** V
